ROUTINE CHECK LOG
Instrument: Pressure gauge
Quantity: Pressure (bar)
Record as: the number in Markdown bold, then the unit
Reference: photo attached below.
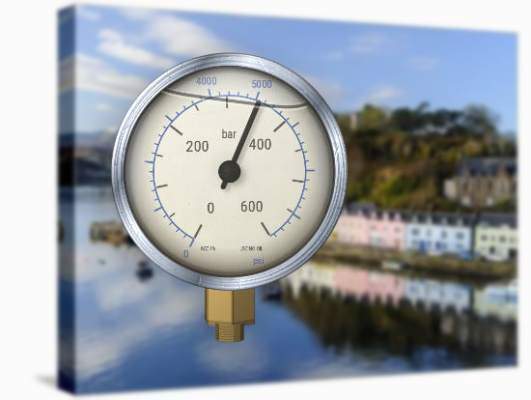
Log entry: **350** bar
